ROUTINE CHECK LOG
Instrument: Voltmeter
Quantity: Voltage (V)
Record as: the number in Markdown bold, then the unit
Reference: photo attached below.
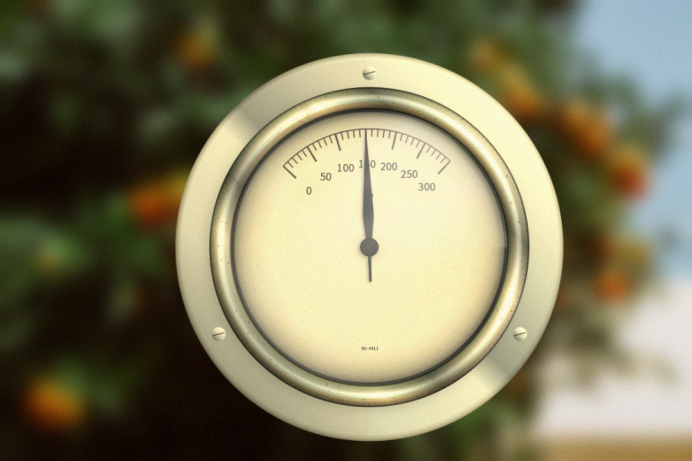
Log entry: **150** V
